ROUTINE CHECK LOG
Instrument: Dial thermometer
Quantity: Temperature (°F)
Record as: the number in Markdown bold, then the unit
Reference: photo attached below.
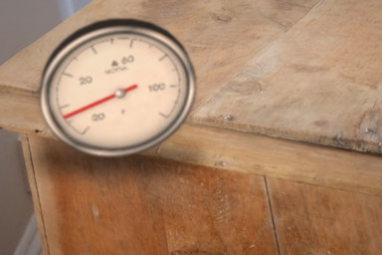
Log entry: **-5** °F
